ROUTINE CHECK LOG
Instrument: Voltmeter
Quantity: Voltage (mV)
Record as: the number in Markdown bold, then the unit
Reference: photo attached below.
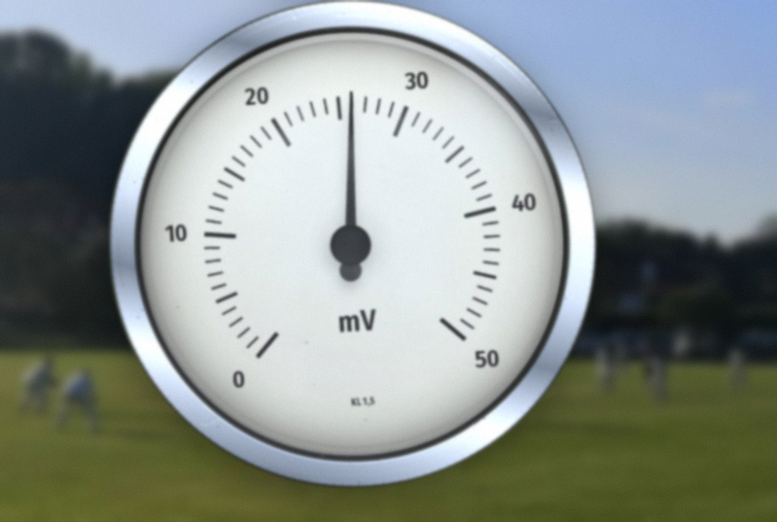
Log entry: **26** mV
